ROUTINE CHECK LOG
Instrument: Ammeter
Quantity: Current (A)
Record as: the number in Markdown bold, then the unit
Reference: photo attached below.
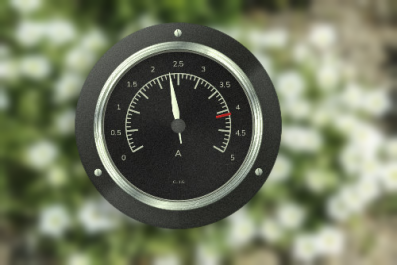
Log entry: **2.3** A
